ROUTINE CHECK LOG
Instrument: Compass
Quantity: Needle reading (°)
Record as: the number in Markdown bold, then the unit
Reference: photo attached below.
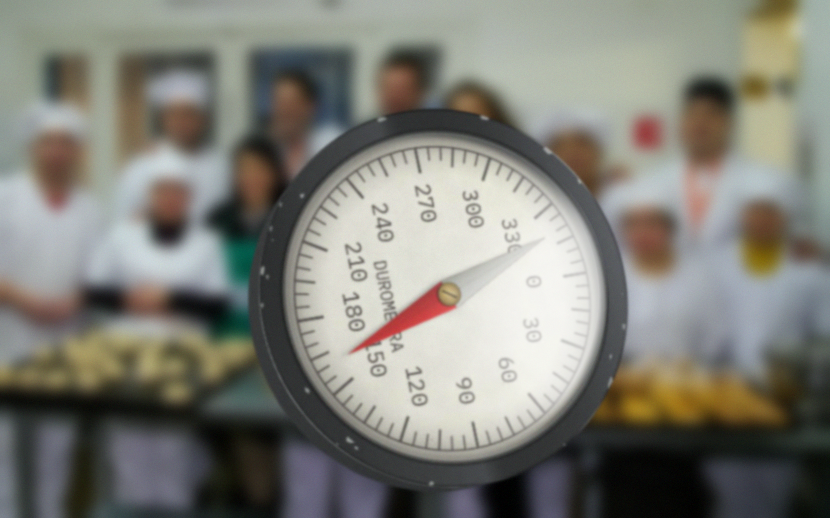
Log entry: **160** °
